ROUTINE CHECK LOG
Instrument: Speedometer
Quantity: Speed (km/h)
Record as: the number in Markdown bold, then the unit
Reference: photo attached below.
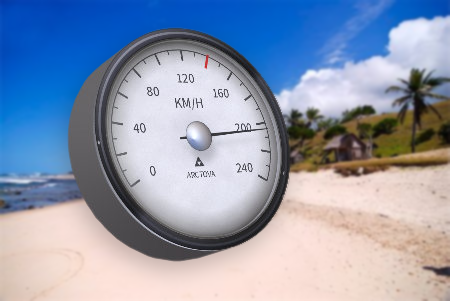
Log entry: **205** km/h
